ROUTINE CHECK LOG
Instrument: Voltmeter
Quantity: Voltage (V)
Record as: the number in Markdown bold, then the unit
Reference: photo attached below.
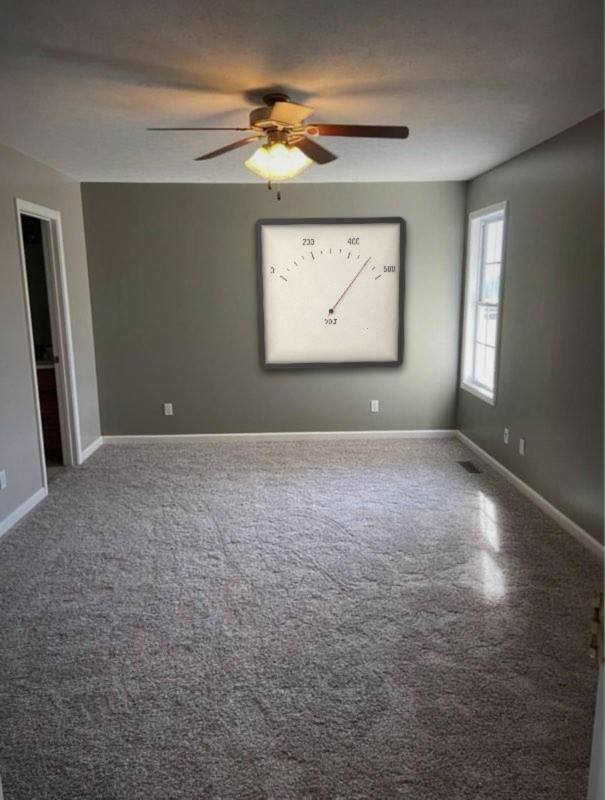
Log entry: **500** V
